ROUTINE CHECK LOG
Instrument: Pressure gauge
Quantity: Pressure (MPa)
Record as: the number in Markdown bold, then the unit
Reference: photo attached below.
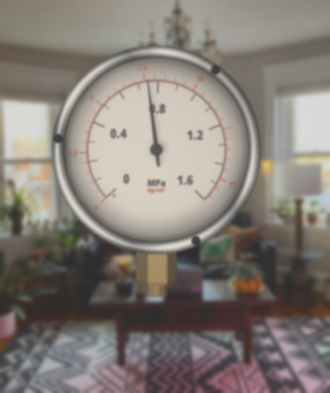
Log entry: **0.75** MPa
